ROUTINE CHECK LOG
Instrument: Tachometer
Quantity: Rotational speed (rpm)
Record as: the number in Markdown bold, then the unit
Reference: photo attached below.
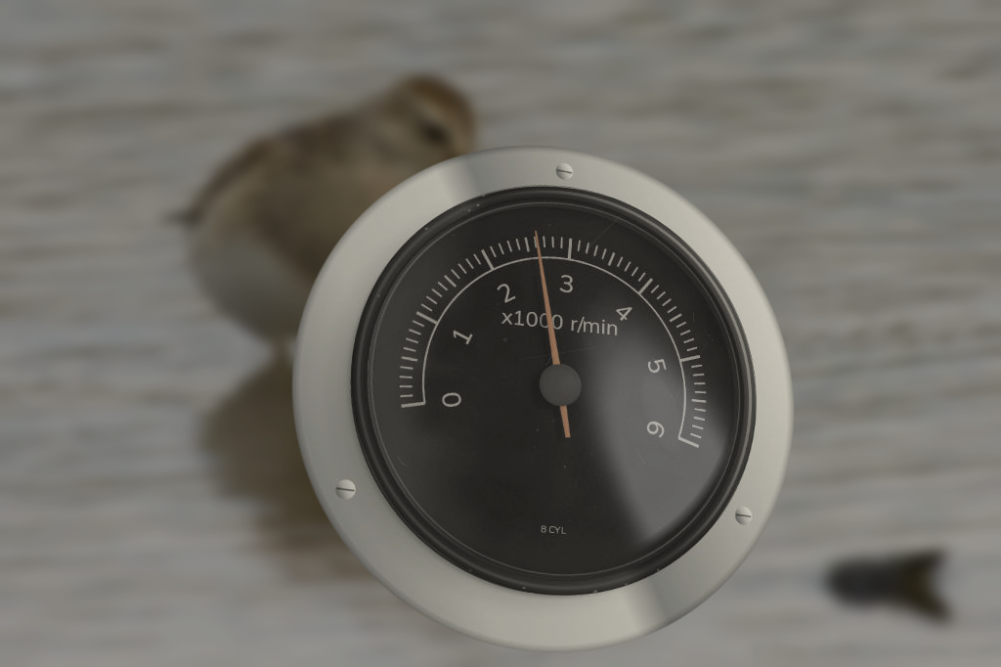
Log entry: **2600** rpm
